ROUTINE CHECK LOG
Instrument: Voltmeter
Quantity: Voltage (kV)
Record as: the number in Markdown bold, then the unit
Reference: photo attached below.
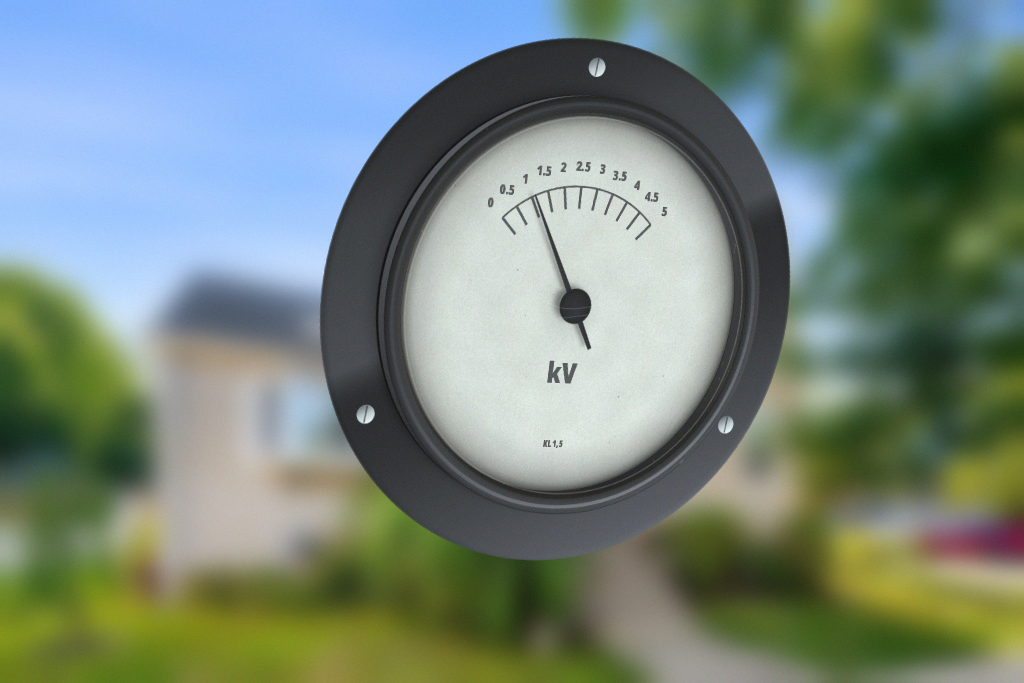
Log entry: **1** kV
